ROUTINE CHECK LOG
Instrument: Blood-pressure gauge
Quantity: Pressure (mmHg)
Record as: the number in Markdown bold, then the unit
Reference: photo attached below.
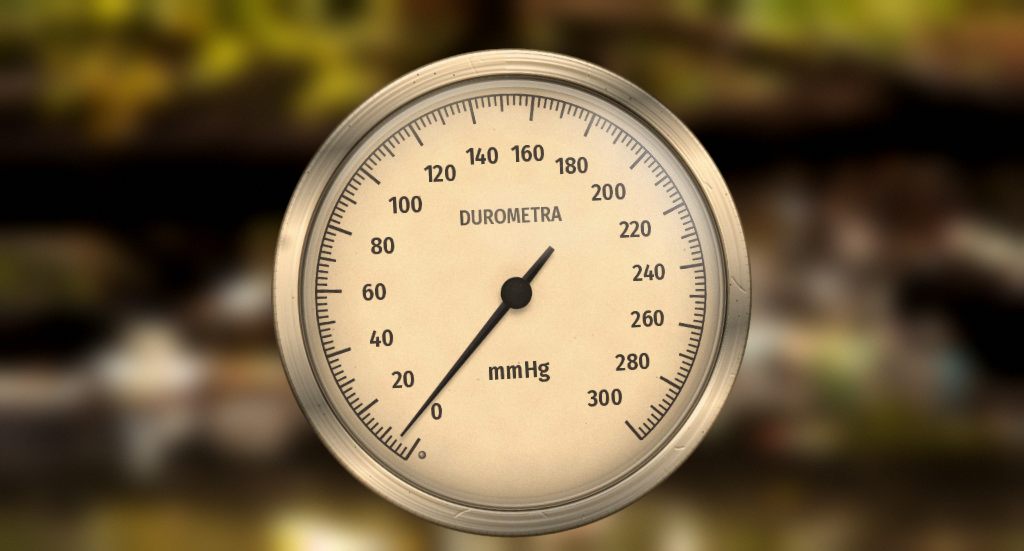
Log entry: **6** mmHg
